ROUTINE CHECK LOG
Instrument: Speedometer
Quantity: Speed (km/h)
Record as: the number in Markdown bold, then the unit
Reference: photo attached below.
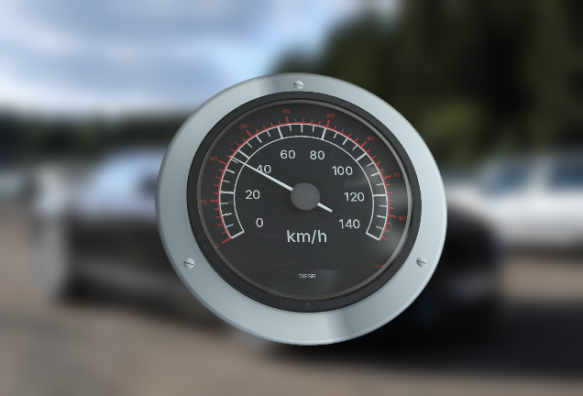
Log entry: **35** km/h
